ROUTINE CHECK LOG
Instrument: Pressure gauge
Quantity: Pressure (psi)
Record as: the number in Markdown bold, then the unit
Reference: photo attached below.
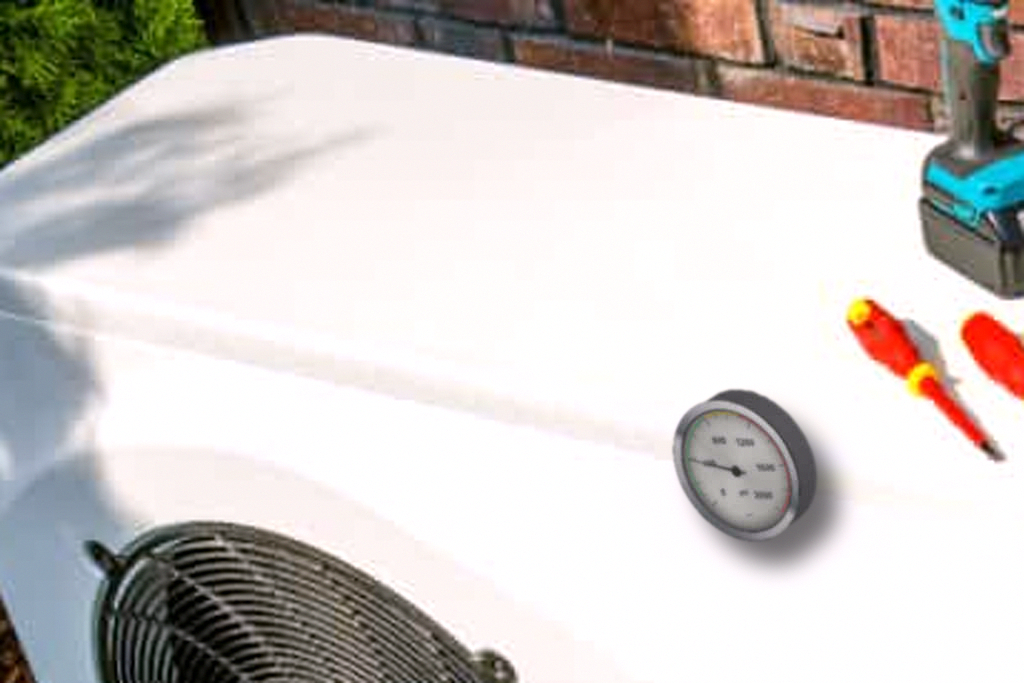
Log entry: **400** psi
